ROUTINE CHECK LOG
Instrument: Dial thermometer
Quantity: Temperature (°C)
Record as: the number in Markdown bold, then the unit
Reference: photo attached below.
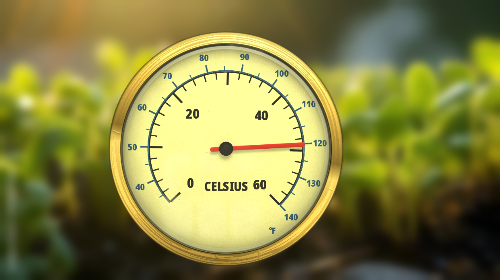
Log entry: **49** °C
